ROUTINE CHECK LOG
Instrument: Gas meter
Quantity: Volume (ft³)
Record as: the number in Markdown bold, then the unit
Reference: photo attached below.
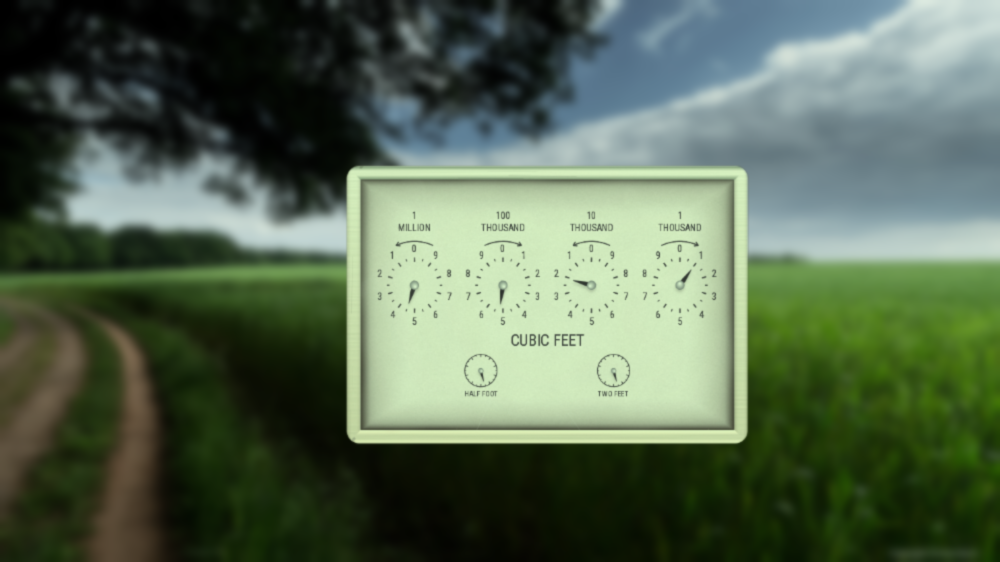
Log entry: **452100** ft³
